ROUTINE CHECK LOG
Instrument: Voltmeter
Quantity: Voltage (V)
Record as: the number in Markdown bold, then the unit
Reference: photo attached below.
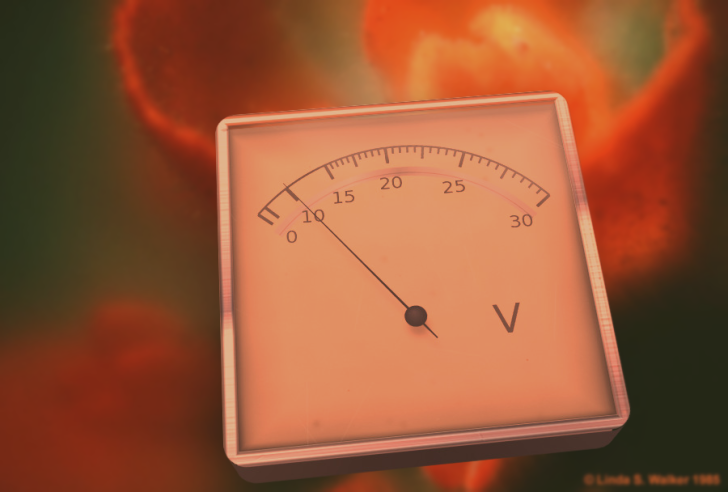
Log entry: **10** V
